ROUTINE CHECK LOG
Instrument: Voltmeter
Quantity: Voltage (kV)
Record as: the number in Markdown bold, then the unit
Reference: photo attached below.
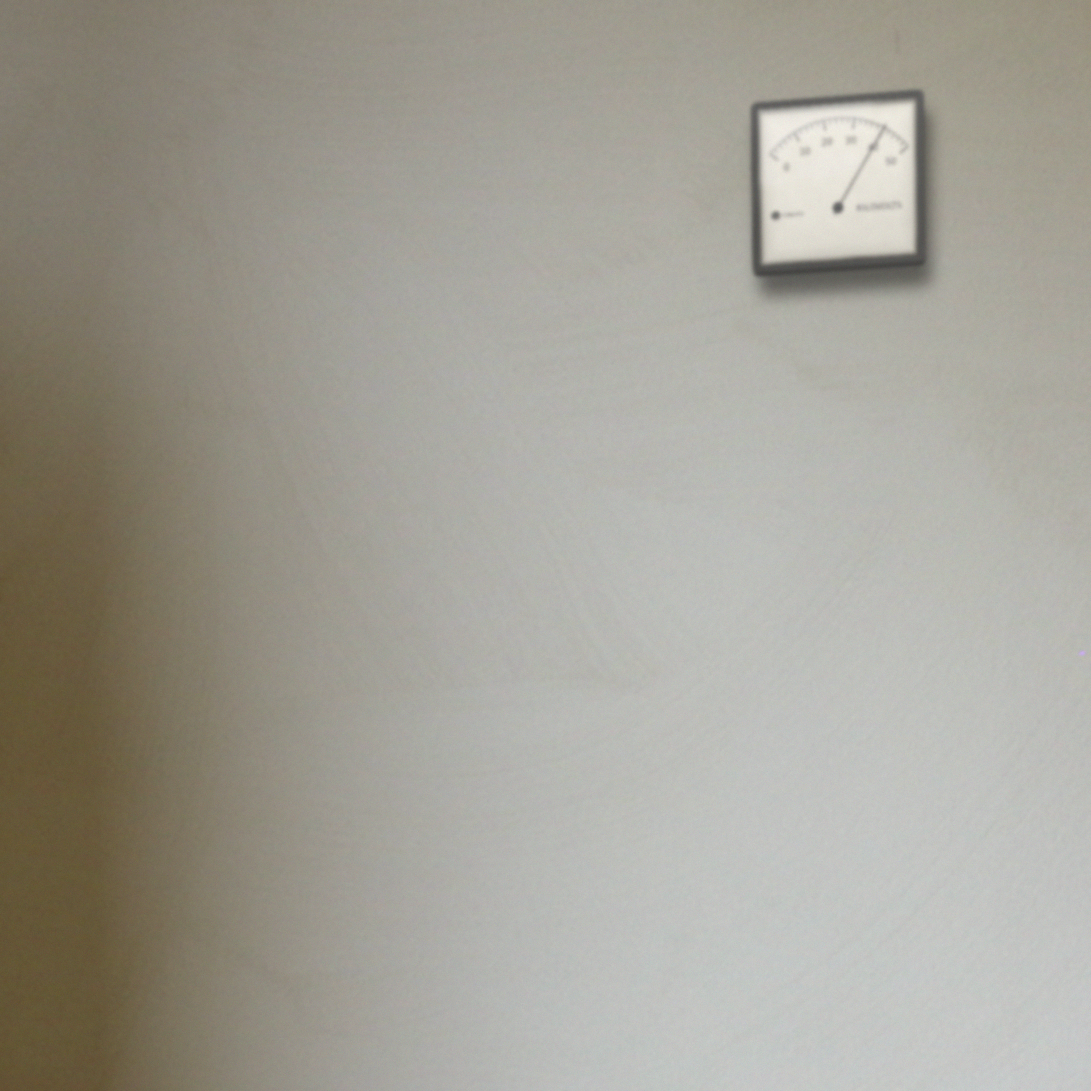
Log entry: **40** kV
